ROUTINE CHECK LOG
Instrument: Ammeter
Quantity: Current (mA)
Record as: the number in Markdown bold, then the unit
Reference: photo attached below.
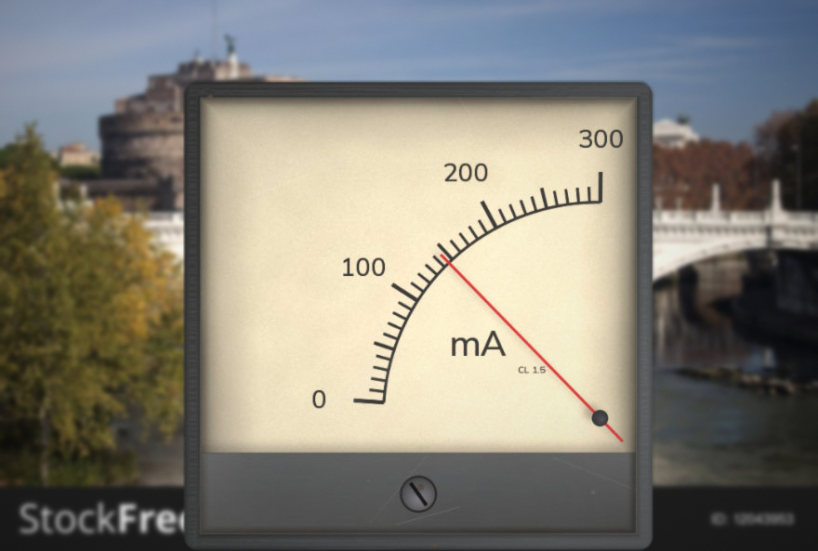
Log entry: **145** mA
